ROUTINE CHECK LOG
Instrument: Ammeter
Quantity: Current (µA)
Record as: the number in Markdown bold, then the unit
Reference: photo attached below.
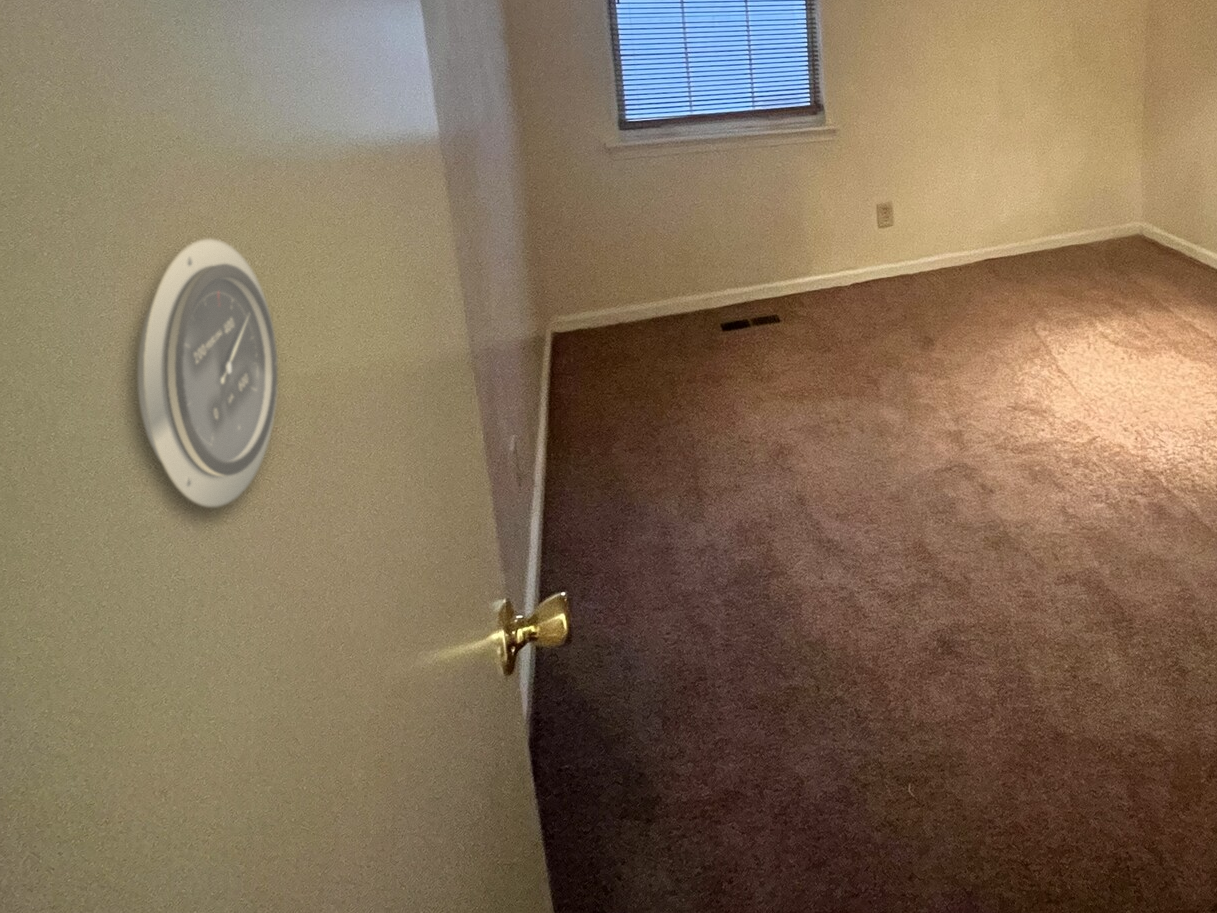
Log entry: **450** µA
